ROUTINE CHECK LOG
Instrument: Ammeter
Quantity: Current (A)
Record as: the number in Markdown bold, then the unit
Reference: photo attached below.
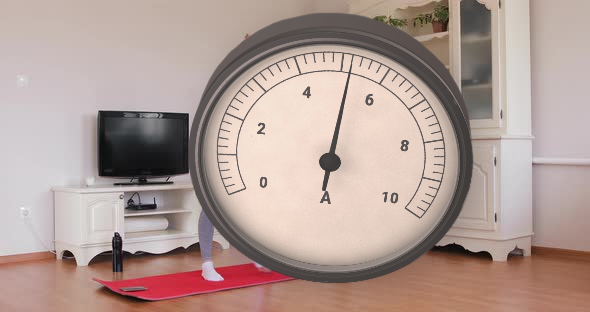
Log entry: **5.2** A
